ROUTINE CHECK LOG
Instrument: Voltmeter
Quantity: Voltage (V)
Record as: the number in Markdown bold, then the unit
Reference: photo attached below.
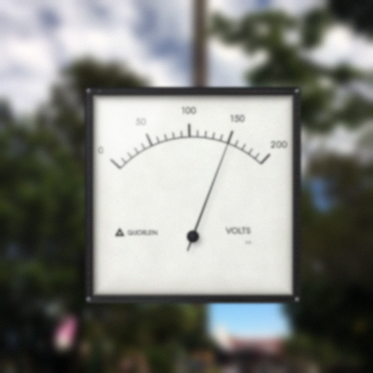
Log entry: **150** V
